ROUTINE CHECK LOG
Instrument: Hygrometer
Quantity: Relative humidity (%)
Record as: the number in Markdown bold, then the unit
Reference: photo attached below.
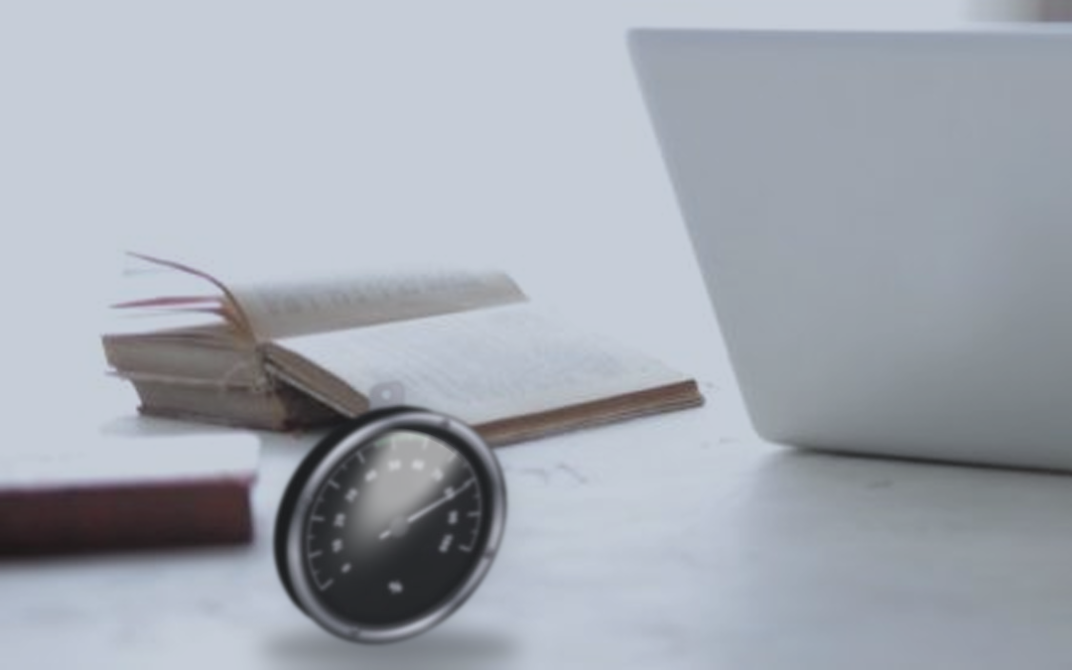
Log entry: **80** %
